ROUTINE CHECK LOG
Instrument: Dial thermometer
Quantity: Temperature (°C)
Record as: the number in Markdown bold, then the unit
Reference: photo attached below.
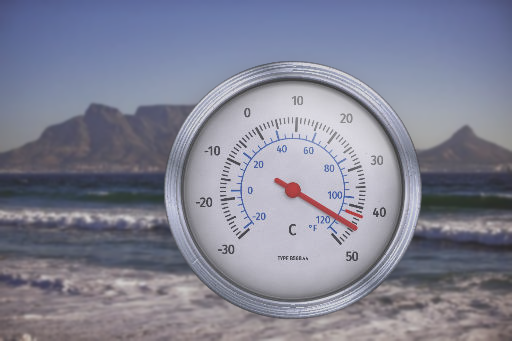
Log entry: **45** °C
